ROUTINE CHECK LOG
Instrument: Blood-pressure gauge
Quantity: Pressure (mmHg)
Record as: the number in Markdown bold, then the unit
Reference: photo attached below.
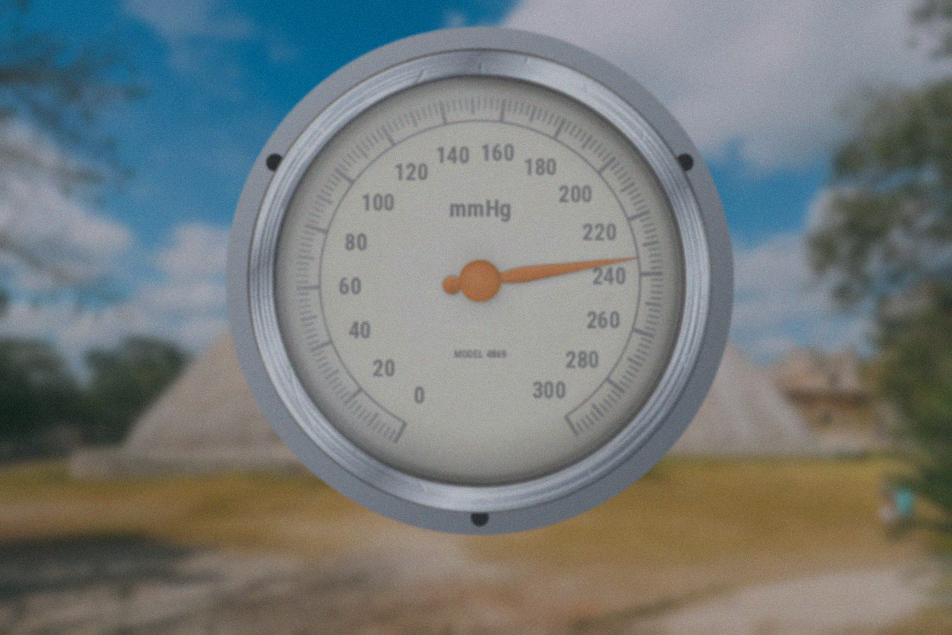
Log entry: **234** mmHg
